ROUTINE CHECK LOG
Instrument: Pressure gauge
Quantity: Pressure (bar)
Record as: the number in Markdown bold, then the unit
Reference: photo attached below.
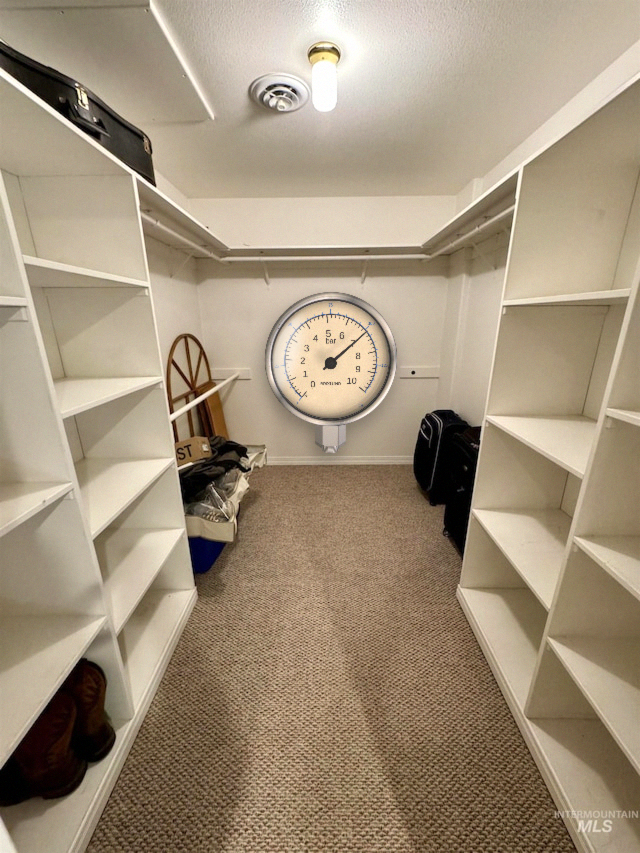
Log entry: **7** bar
